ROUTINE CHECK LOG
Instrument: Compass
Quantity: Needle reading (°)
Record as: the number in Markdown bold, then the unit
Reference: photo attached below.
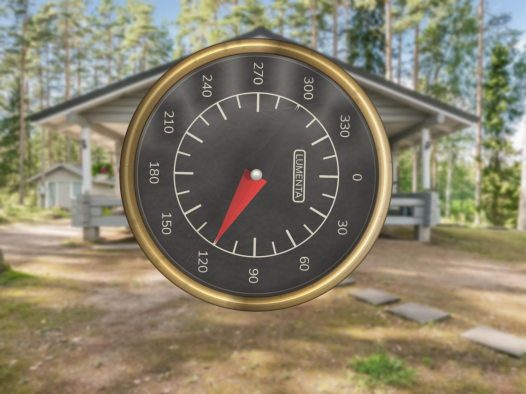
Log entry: **120** °
